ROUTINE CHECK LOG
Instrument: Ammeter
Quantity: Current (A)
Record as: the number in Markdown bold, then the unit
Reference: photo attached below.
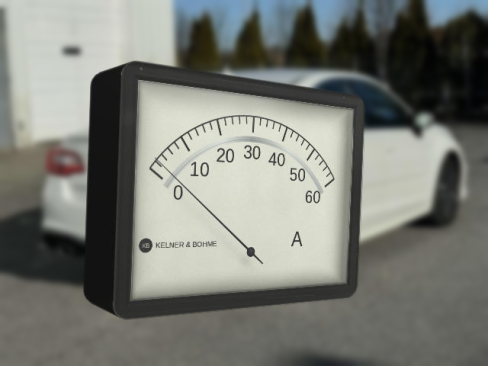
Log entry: **2** A
